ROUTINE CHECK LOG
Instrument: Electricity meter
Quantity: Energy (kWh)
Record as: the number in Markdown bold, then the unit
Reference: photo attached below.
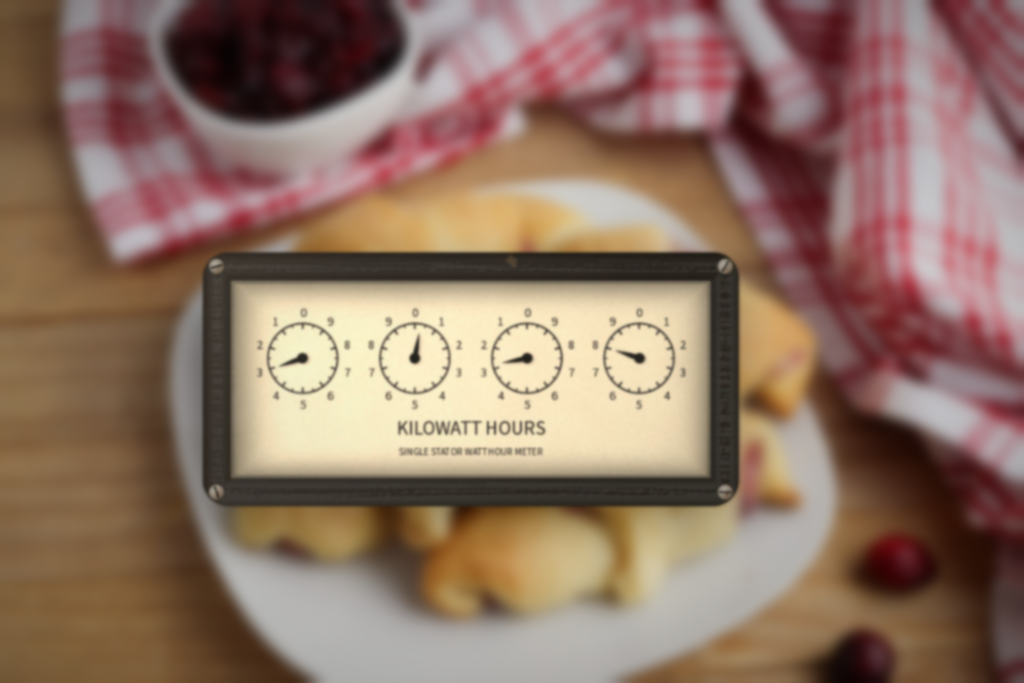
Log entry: **3028** kWh
